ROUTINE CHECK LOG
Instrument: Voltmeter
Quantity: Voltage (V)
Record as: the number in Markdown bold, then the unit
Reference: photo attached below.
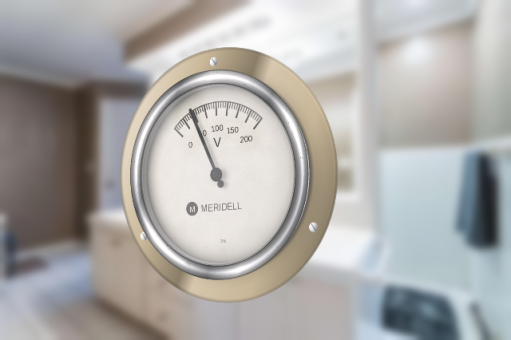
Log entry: **50** V
